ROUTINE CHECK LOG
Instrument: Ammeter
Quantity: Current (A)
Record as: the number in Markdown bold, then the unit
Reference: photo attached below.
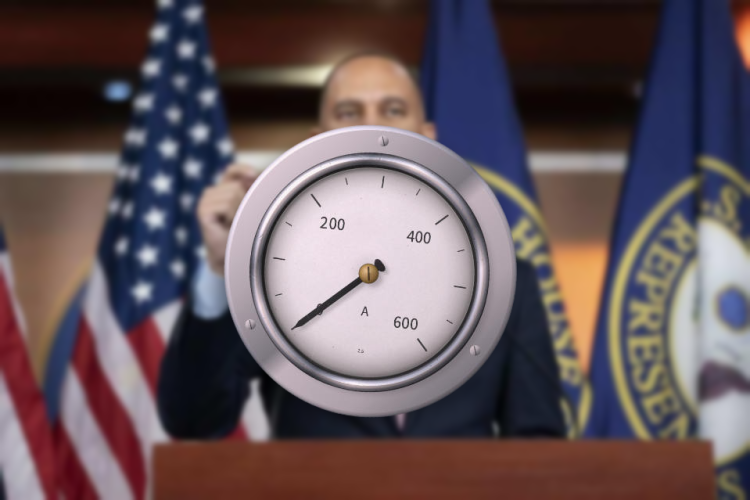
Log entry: **0** A
